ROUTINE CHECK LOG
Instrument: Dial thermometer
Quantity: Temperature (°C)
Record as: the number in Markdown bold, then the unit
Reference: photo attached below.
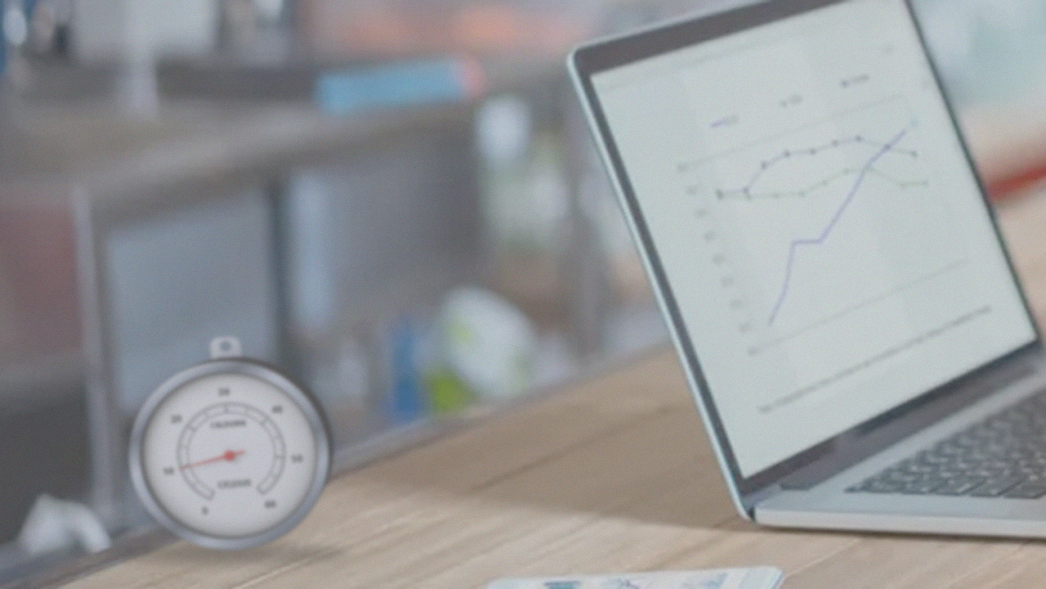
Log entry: **10** °C
